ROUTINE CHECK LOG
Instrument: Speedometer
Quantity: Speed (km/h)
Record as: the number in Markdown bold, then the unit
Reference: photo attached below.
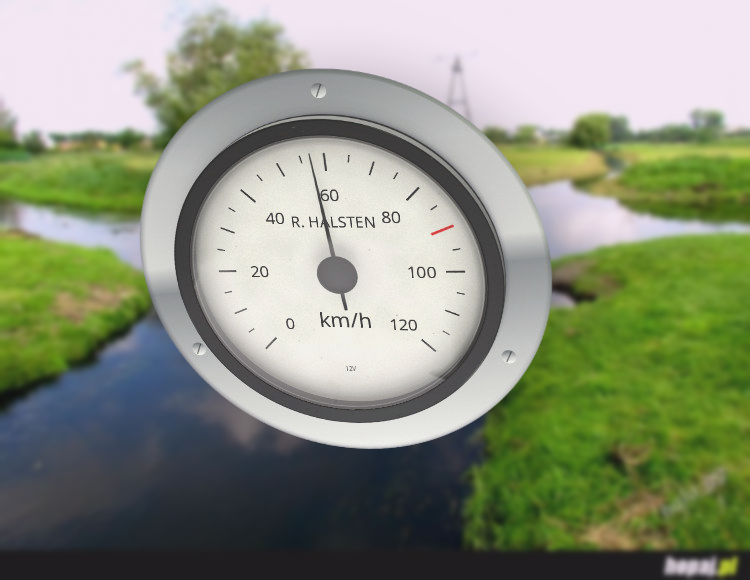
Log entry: **57.5** km/h
